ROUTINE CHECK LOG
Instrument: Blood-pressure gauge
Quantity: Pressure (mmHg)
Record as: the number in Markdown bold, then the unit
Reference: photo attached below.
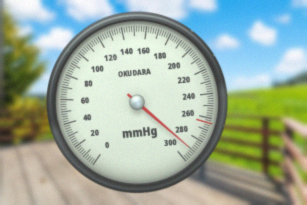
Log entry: **290** mmHg
